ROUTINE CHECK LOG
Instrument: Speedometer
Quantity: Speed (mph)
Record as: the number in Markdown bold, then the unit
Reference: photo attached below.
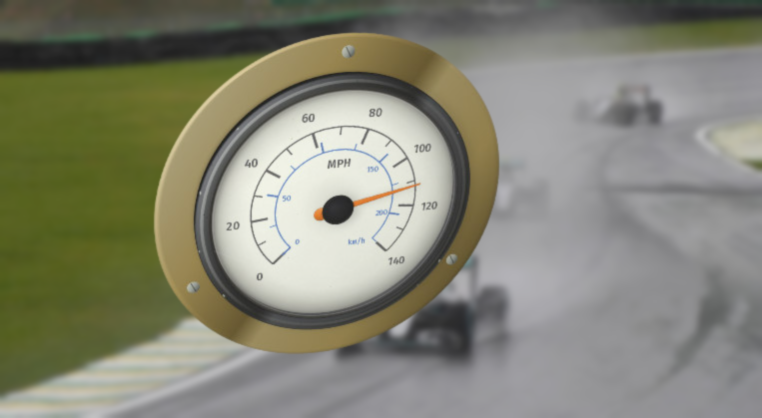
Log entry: **110** mph
